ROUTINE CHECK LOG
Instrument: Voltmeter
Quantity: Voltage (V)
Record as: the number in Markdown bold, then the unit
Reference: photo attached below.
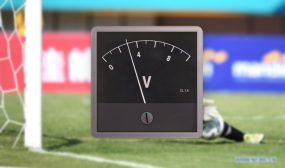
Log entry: **3** V
